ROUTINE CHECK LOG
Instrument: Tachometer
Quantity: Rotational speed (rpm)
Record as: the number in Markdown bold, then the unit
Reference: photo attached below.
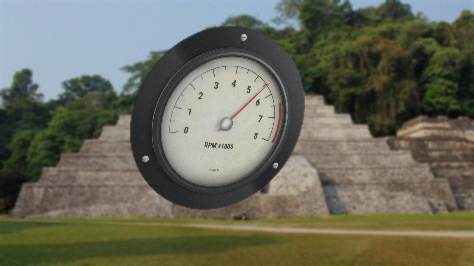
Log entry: **5500** rpm
